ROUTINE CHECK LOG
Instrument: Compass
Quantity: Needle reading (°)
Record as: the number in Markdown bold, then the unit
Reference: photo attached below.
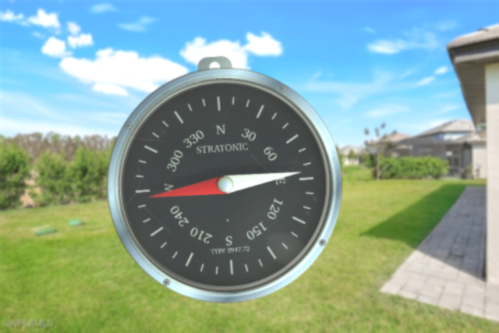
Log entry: **265** °
